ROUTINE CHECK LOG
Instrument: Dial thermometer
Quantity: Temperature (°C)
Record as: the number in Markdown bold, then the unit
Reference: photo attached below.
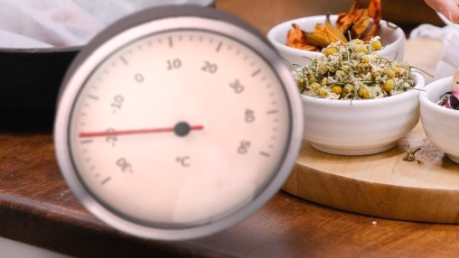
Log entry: **-18** °C
